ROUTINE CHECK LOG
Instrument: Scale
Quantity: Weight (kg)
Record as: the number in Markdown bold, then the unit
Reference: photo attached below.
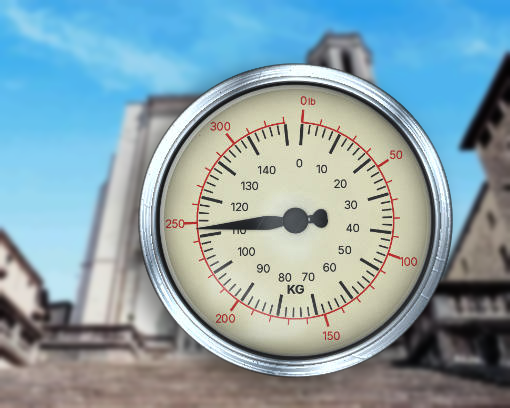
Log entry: **112** kg
